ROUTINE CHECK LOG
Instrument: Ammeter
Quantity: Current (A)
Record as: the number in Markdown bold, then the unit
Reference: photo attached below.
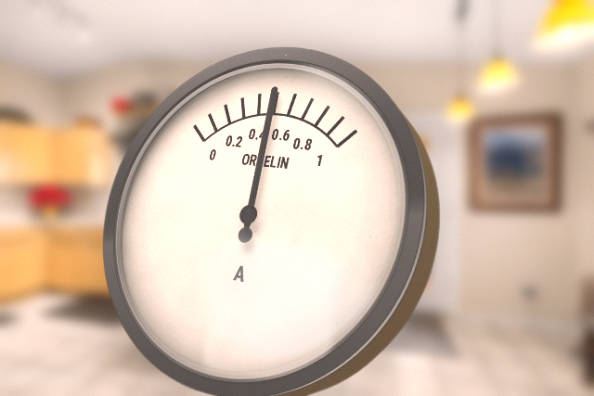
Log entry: **0.5** A
